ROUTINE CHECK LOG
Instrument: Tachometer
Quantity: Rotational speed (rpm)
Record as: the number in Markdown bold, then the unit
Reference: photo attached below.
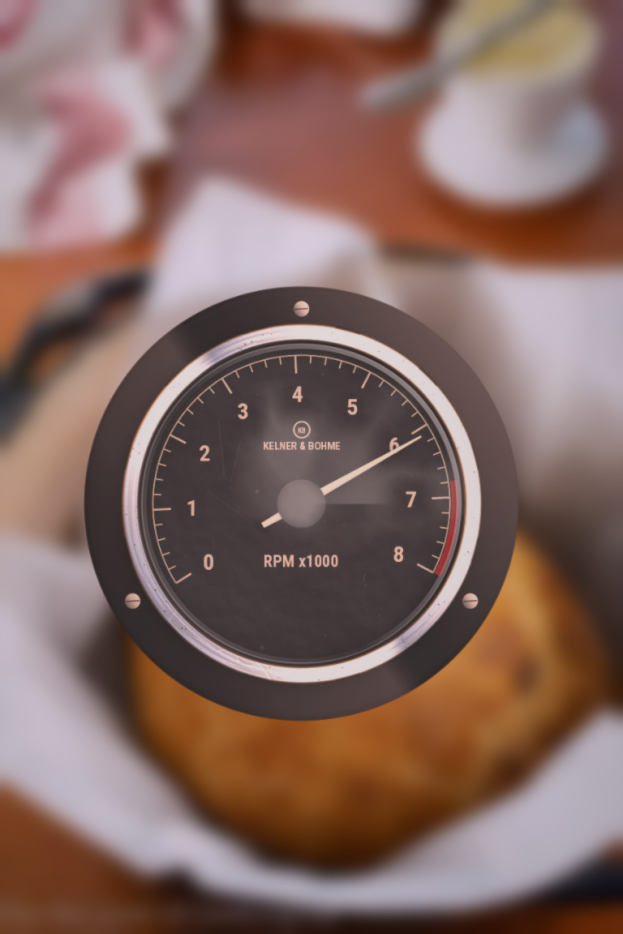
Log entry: **6100** rpm
